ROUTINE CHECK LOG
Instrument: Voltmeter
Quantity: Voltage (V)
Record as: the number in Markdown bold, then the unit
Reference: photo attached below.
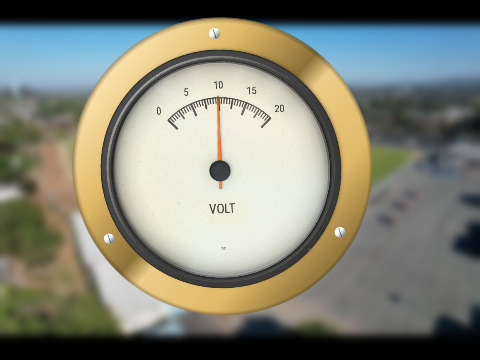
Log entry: **10** V
